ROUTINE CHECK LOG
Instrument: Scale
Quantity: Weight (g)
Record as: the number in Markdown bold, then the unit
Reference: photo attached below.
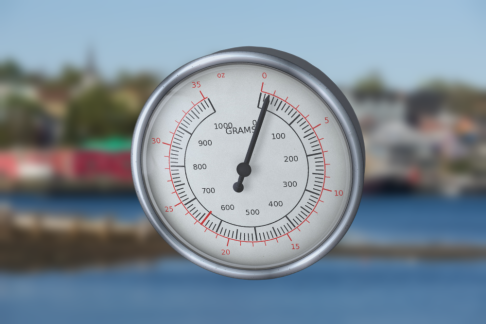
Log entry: **20** g
